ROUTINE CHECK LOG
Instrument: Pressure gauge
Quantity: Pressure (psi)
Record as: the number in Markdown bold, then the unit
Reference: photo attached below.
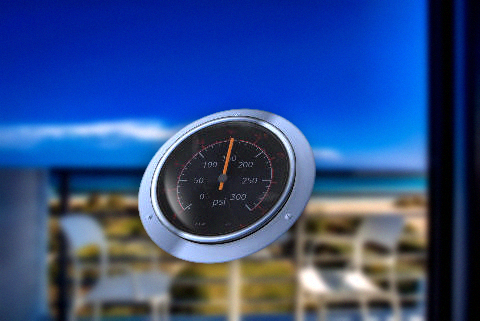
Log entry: **150** psi
